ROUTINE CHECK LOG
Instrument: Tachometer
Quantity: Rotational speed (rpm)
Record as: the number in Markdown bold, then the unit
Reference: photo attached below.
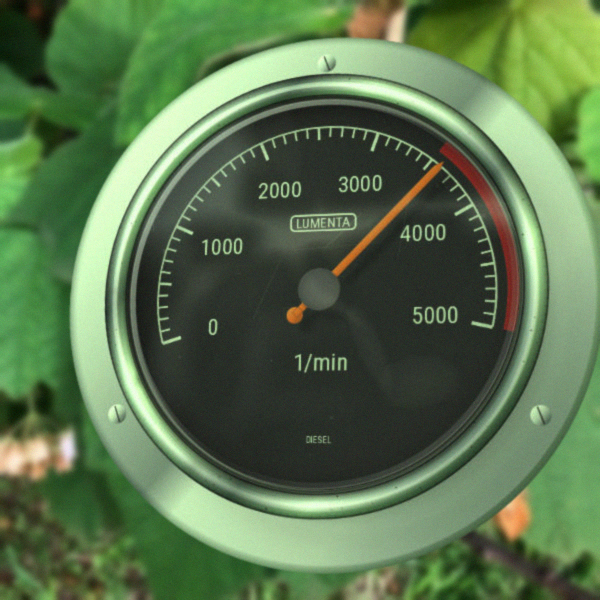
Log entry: **3600** rpm
